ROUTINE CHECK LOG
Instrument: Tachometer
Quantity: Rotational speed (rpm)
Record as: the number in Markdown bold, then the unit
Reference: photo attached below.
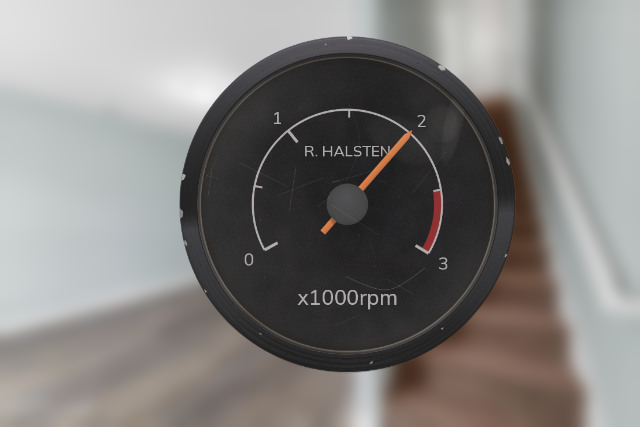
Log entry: **2000** rpm
